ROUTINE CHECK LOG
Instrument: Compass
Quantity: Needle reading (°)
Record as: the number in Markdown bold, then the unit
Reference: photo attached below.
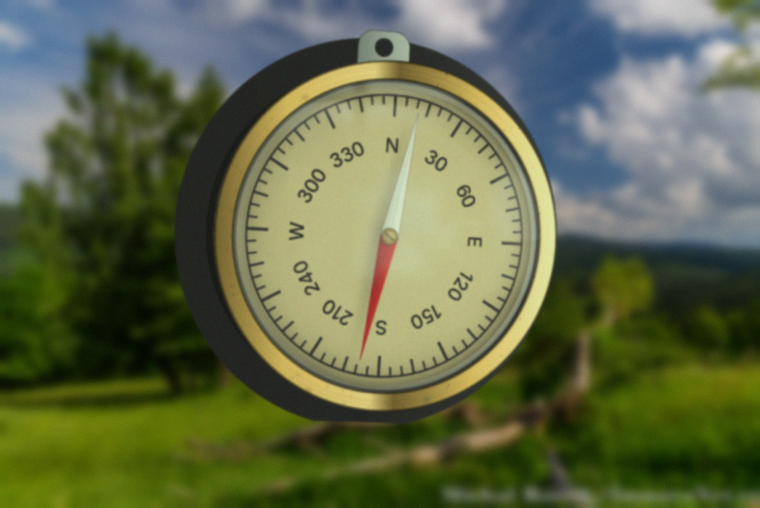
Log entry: **190** °
